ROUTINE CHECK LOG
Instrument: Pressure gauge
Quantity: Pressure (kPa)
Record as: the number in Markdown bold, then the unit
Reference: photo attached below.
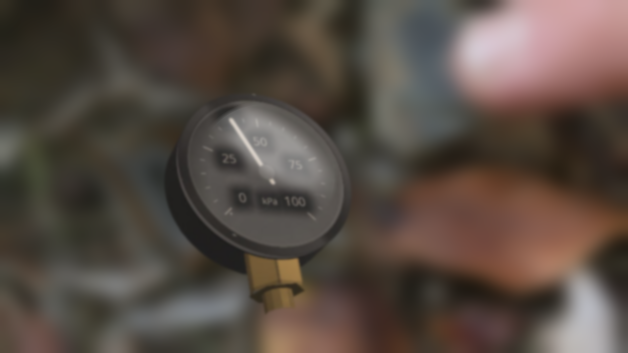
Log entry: **40** kPa
